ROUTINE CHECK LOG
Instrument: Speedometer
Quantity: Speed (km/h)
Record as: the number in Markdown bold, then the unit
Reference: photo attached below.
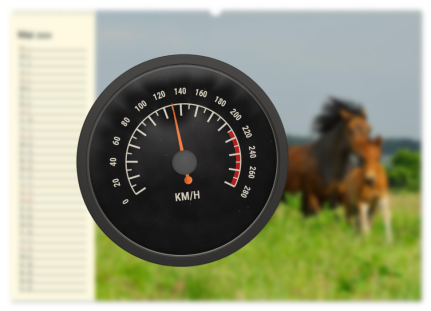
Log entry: **130** km/h
